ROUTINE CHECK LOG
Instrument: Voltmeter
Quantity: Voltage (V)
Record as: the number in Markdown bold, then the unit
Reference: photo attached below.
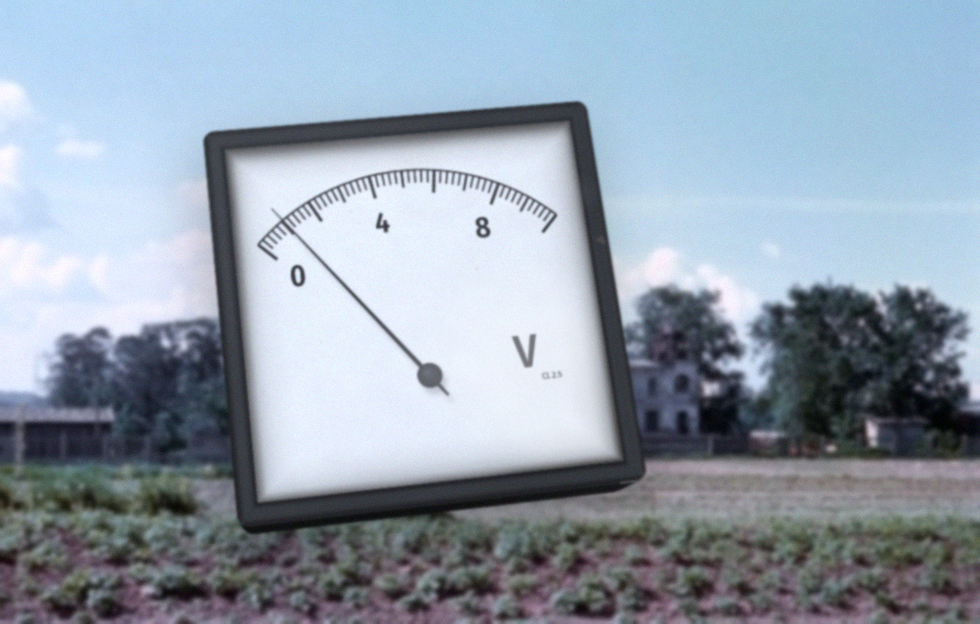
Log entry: **1** V
